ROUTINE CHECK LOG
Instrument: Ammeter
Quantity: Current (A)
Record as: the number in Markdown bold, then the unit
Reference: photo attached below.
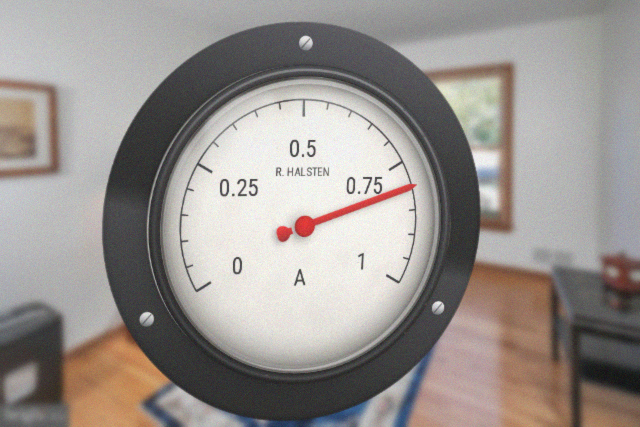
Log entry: **0.8** A
